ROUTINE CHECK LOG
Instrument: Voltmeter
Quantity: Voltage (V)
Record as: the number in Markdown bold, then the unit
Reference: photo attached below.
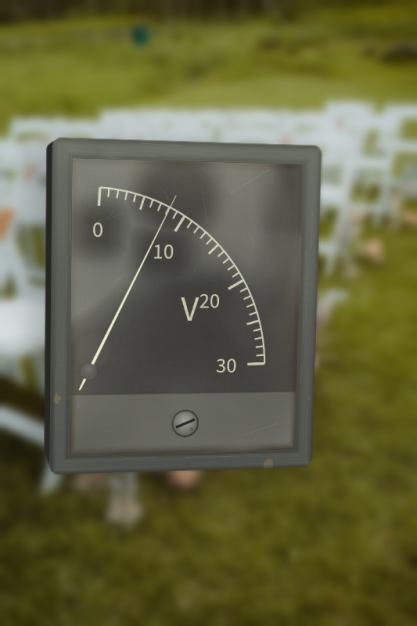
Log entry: **8** V
